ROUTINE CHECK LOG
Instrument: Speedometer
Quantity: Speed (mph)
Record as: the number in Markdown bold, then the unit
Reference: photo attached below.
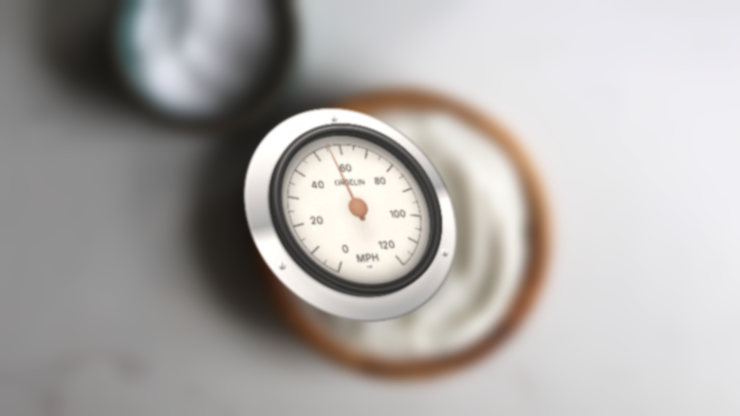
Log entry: **55** mph
